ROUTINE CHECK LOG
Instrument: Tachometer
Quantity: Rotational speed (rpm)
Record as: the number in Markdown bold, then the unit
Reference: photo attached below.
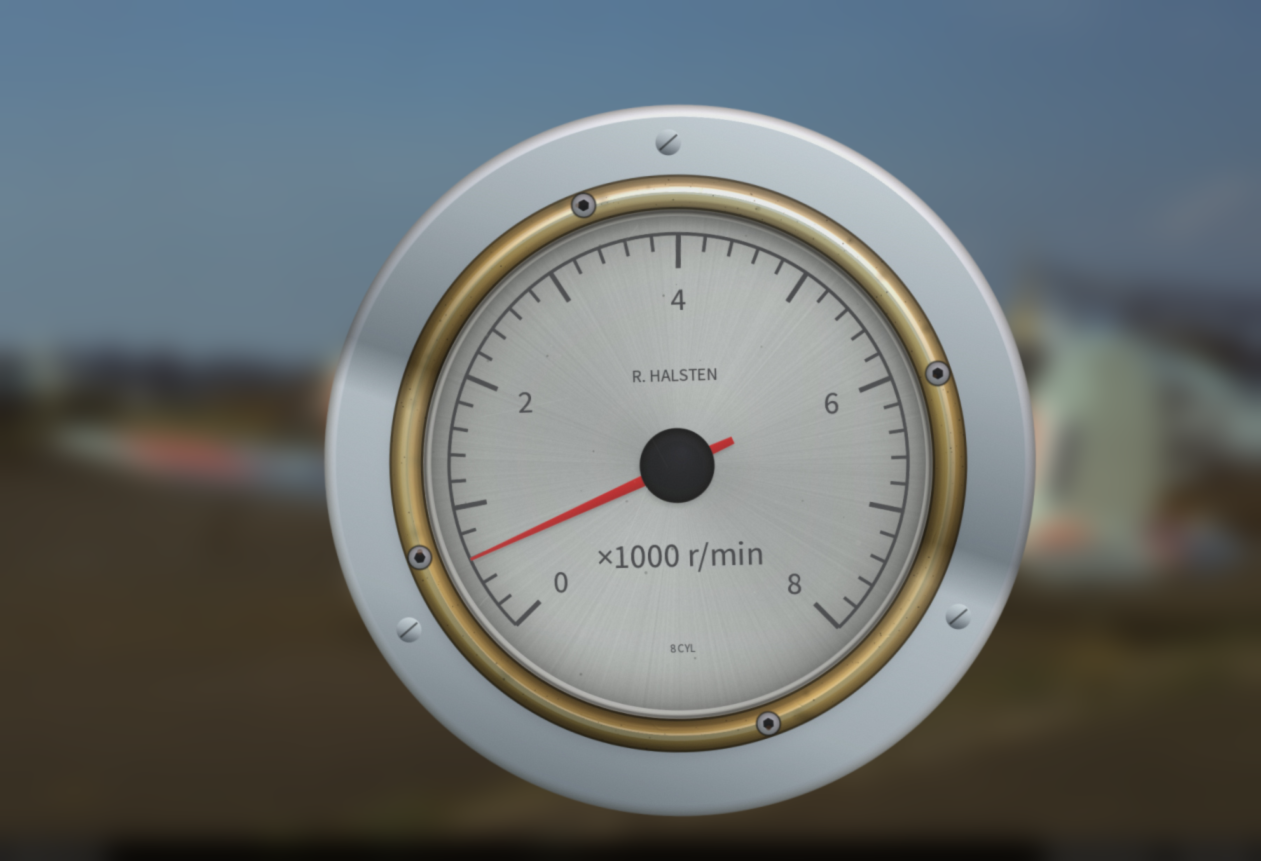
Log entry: **600** rpm
